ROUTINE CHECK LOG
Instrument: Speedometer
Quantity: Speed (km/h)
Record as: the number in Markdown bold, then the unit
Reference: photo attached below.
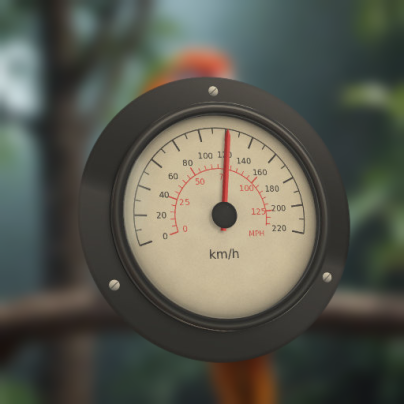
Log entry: **120** km/h
